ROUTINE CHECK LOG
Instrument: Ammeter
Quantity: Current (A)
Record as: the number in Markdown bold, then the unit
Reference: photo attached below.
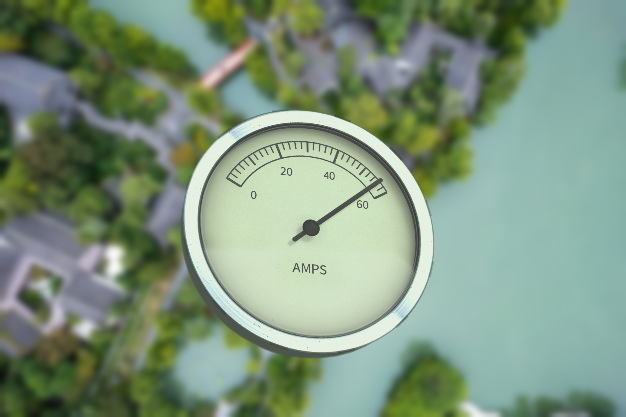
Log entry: **56** A
